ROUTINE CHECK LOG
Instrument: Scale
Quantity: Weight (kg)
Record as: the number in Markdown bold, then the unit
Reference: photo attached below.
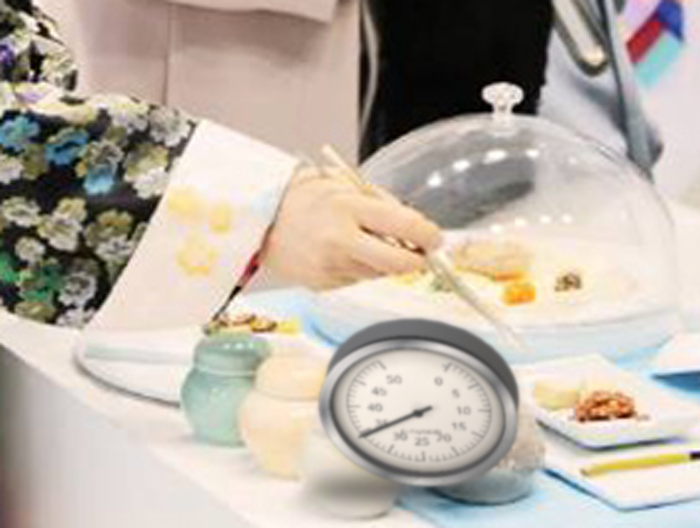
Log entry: **35** kg
